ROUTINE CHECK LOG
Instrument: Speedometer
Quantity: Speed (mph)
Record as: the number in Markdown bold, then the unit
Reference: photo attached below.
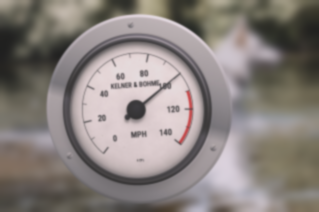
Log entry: **100** mph
